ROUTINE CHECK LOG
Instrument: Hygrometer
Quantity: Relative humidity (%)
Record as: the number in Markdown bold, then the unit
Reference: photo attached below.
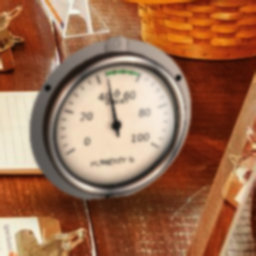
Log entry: **44** %
